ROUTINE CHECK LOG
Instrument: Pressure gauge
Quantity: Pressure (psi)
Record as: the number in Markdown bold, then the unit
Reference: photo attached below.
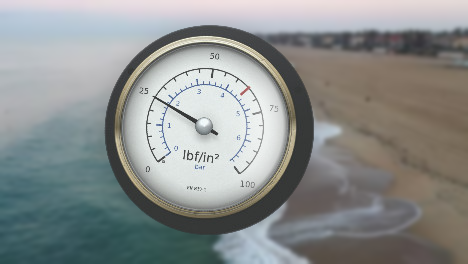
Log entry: **25** psi
